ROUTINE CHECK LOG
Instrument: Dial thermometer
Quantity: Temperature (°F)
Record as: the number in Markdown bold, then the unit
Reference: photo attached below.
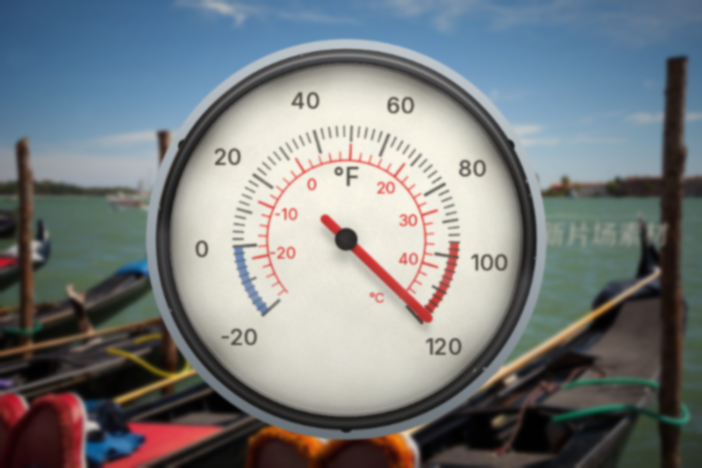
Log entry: **118** °F
